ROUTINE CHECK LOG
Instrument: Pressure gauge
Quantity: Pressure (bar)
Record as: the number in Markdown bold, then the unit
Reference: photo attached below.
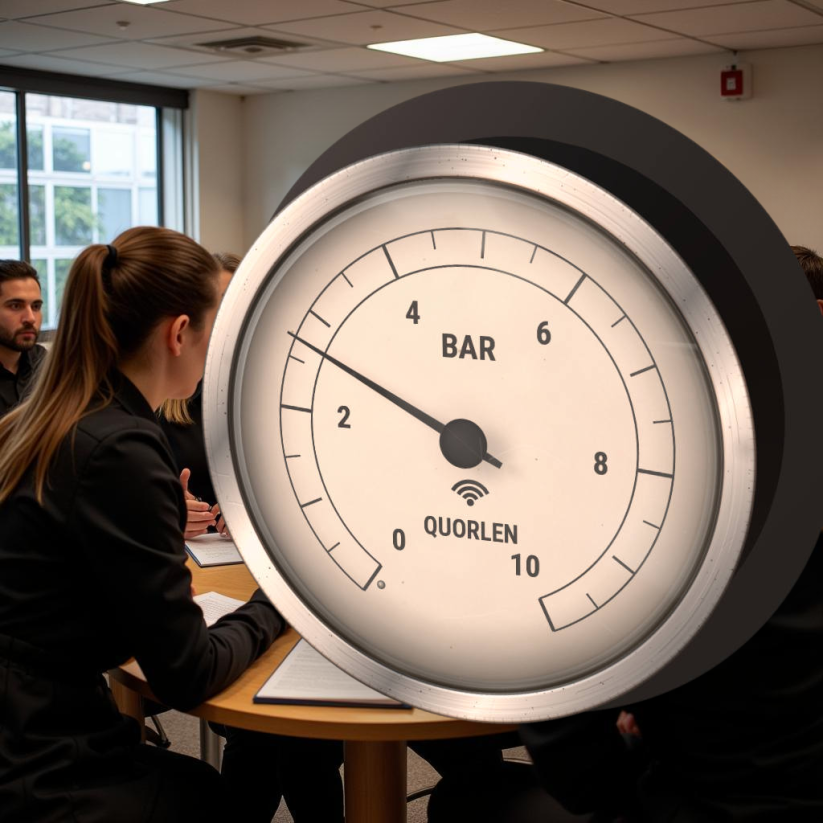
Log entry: **2.75** bar
